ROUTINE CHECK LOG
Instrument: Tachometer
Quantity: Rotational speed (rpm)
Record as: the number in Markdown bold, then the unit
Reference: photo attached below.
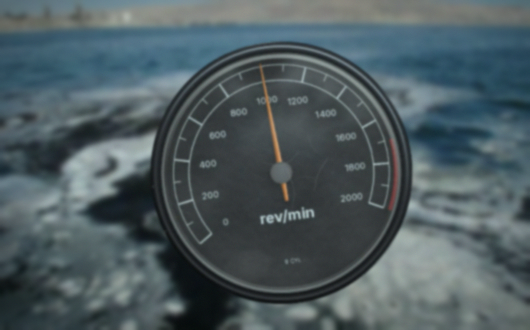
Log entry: **1000** rpm
